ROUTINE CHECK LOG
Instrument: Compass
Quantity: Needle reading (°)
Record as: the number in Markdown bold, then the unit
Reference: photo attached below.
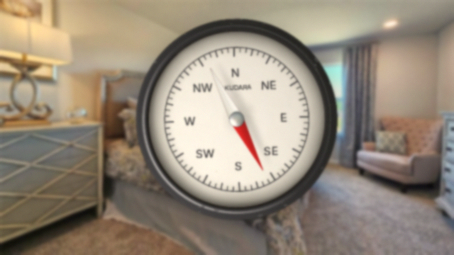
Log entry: **155** °
